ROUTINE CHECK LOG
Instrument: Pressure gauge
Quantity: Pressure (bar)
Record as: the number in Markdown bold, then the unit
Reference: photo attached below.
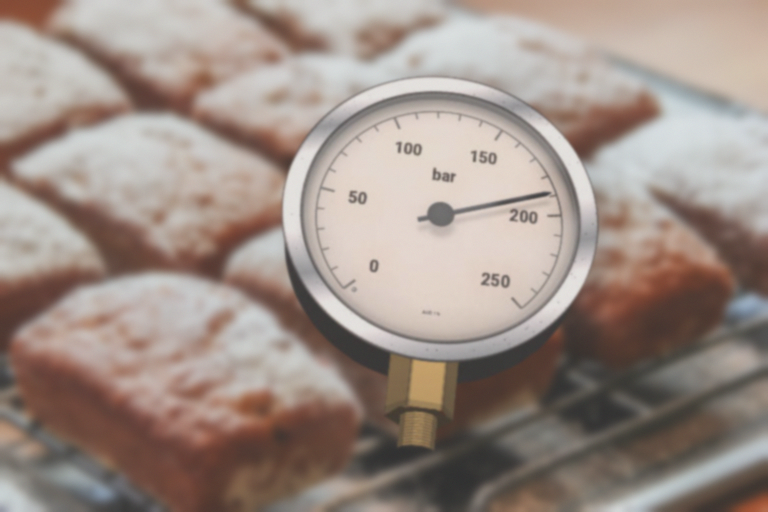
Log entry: **190** bar
